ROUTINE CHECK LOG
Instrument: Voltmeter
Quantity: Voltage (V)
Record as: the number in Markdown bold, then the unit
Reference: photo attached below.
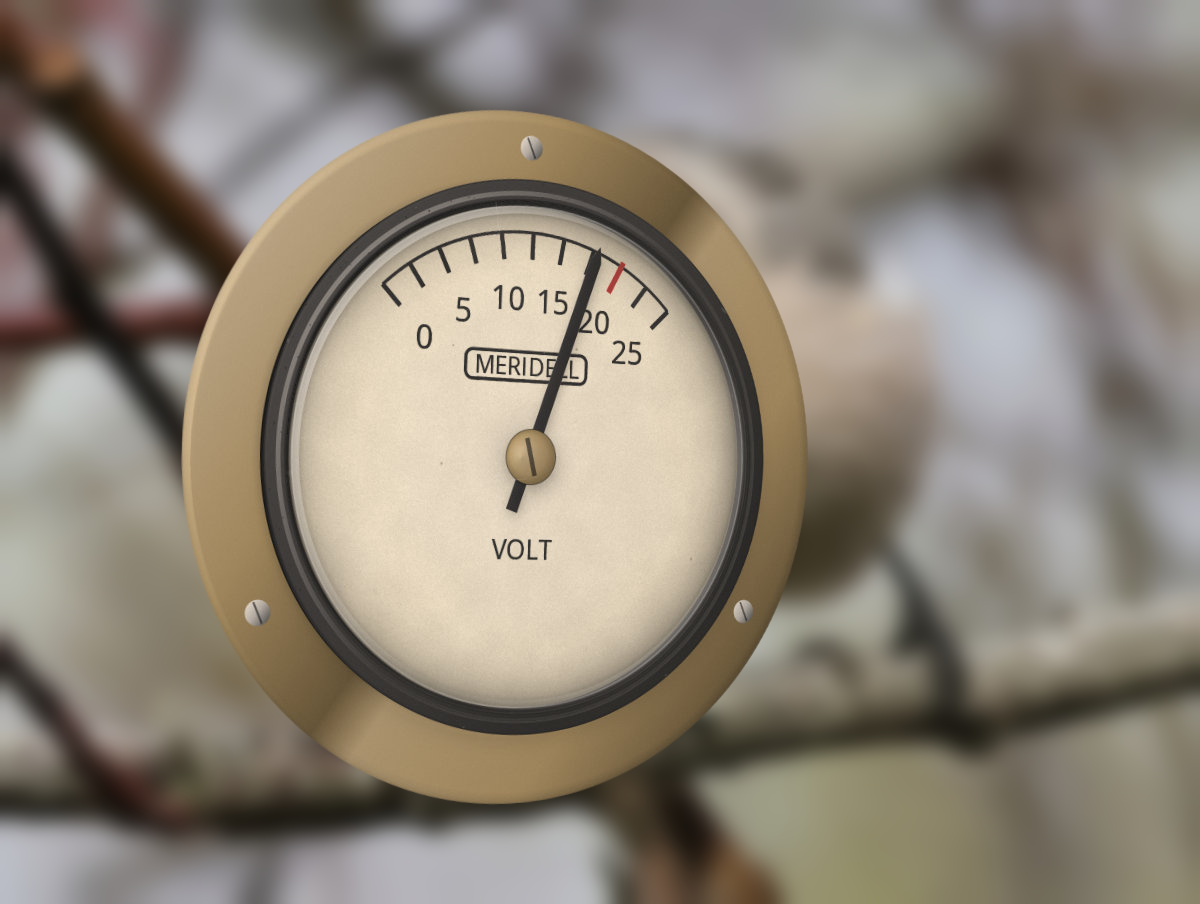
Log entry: **17.5** V
